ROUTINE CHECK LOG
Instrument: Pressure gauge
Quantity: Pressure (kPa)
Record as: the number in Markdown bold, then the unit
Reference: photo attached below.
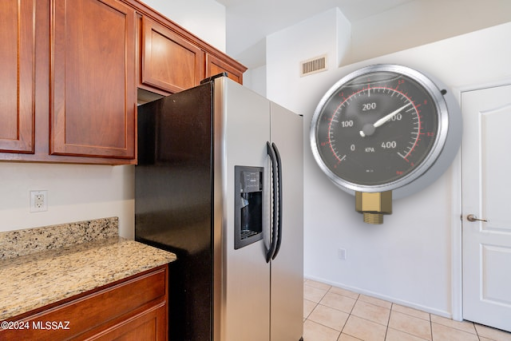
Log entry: **290** kPa
